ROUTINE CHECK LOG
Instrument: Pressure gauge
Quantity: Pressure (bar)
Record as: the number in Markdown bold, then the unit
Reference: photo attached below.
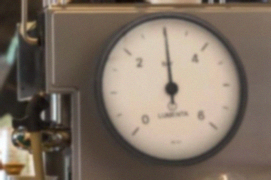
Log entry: **3** bar
